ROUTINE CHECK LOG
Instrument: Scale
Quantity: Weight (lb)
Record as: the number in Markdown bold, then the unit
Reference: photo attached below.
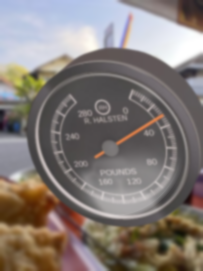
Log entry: **30** lb
